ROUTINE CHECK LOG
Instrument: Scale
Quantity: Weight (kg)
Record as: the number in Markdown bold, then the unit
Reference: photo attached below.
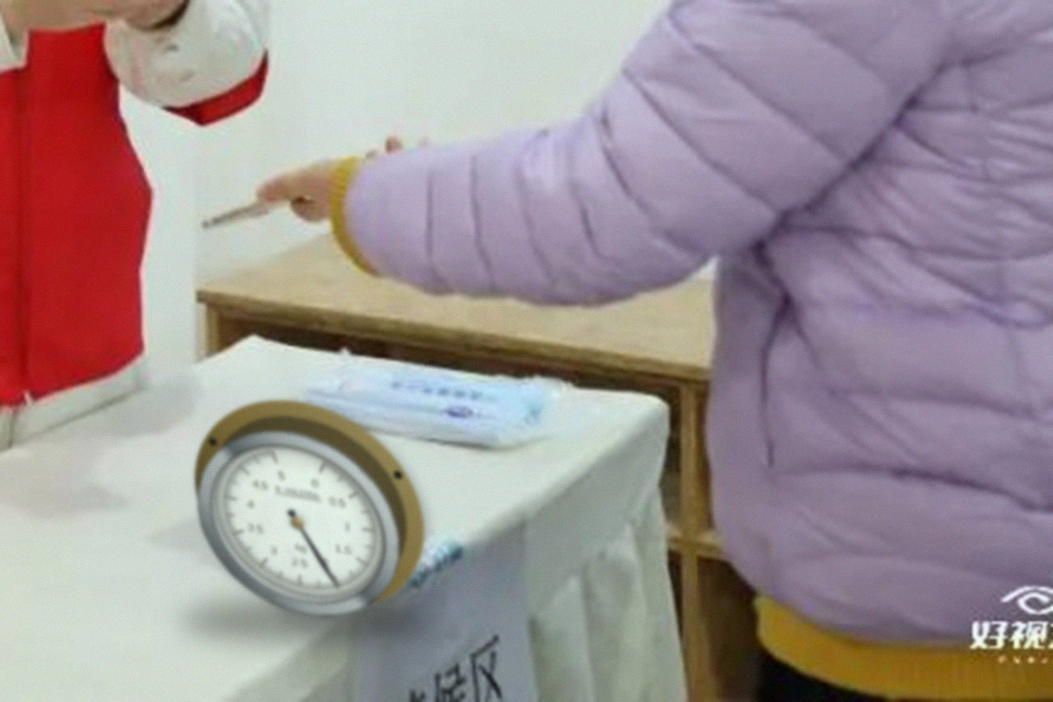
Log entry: **2** kg
